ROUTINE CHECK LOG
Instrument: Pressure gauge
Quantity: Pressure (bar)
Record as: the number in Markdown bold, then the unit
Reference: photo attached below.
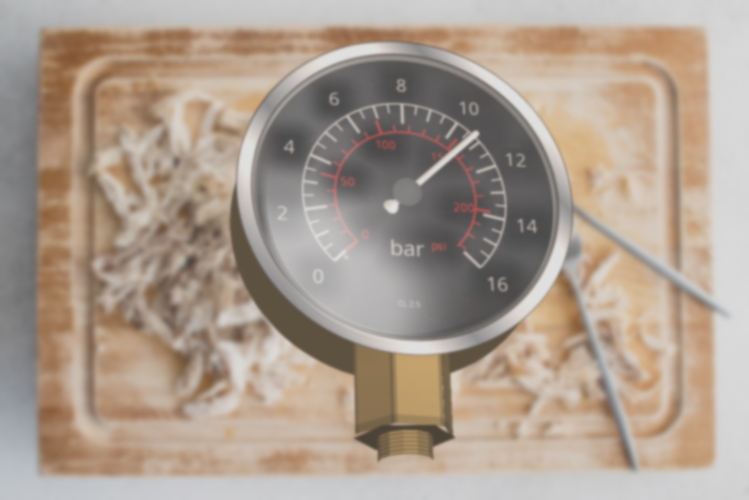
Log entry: **10.75** bar
